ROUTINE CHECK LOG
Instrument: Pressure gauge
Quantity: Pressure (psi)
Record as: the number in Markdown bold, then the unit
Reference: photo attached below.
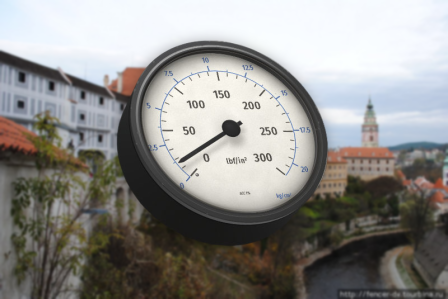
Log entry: **15** psi
